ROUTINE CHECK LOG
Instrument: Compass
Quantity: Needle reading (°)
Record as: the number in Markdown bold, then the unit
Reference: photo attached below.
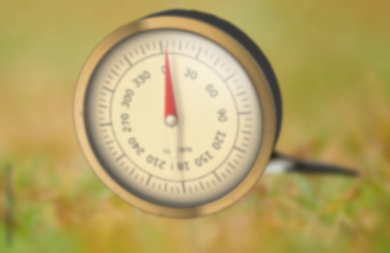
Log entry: **5** °
